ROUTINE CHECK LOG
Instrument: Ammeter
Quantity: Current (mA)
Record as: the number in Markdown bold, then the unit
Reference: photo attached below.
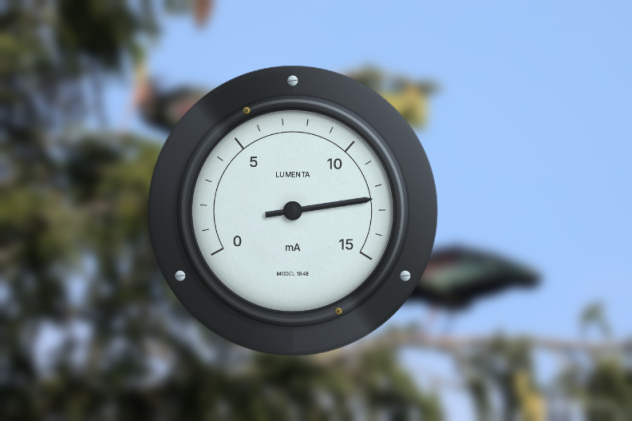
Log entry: **12.5** mA
